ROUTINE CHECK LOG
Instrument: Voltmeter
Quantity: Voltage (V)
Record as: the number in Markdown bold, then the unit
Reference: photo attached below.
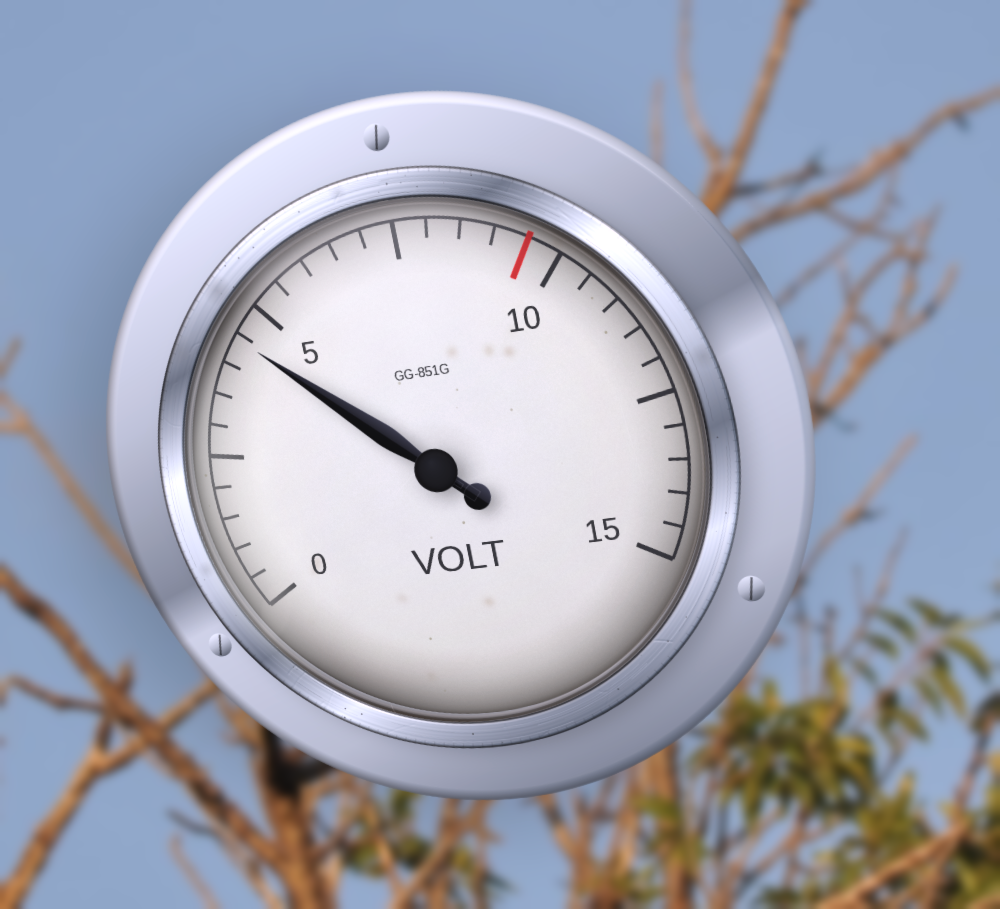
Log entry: **4.5** V
